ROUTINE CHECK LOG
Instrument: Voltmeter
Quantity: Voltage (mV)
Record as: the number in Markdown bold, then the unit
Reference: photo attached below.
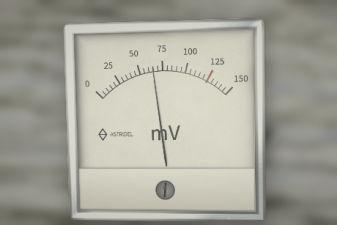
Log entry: **65** mV
